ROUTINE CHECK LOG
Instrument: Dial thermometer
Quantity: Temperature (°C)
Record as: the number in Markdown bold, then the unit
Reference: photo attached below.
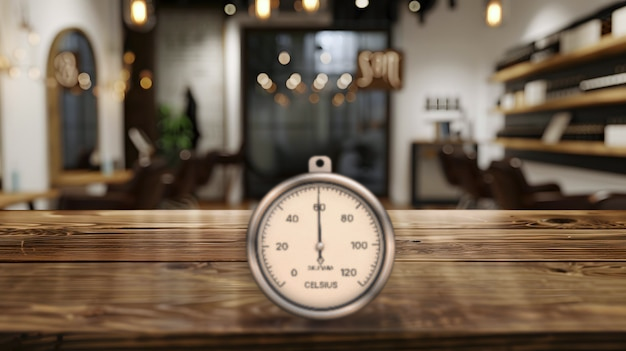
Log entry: **60** °C
